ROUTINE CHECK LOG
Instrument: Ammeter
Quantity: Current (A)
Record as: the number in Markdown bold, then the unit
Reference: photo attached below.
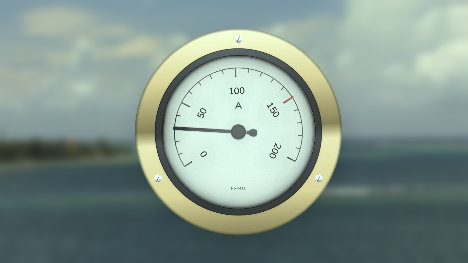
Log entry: **30** A
